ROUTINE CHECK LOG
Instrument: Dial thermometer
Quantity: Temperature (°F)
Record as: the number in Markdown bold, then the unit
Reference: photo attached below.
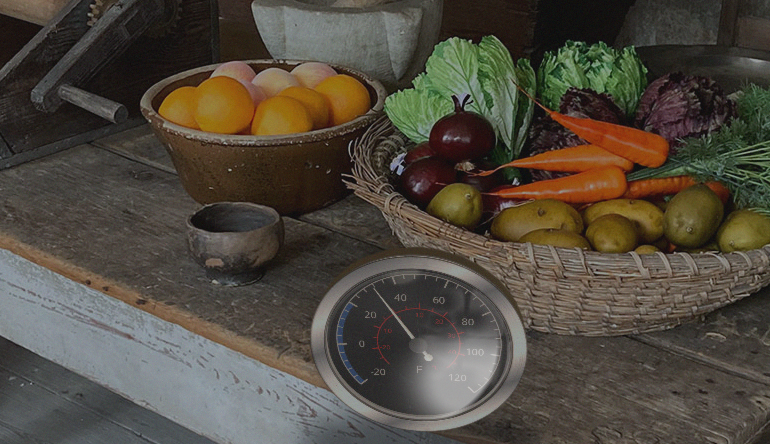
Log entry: **32** °F
